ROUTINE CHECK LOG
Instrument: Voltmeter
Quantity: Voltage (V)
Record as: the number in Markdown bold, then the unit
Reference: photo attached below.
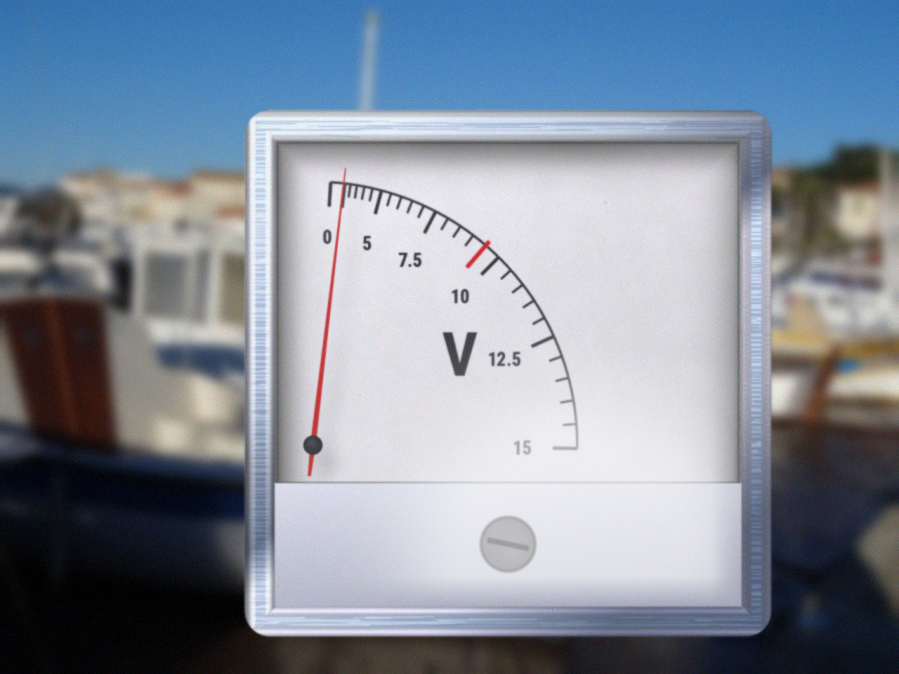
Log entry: **2.5** V
